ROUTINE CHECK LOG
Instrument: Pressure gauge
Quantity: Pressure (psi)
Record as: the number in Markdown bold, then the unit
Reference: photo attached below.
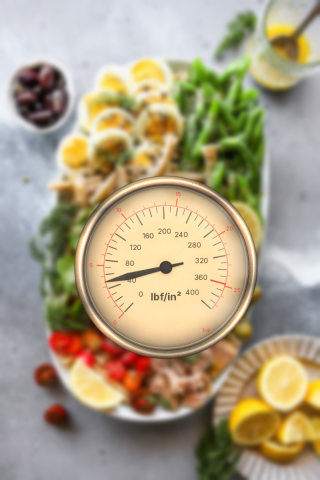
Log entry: **50** psi
